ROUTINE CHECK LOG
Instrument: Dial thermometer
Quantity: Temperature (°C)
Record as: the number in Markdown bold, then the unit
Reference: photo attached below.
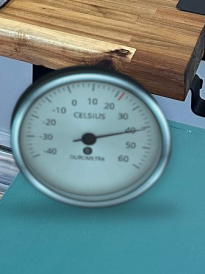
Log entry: **40** °C
